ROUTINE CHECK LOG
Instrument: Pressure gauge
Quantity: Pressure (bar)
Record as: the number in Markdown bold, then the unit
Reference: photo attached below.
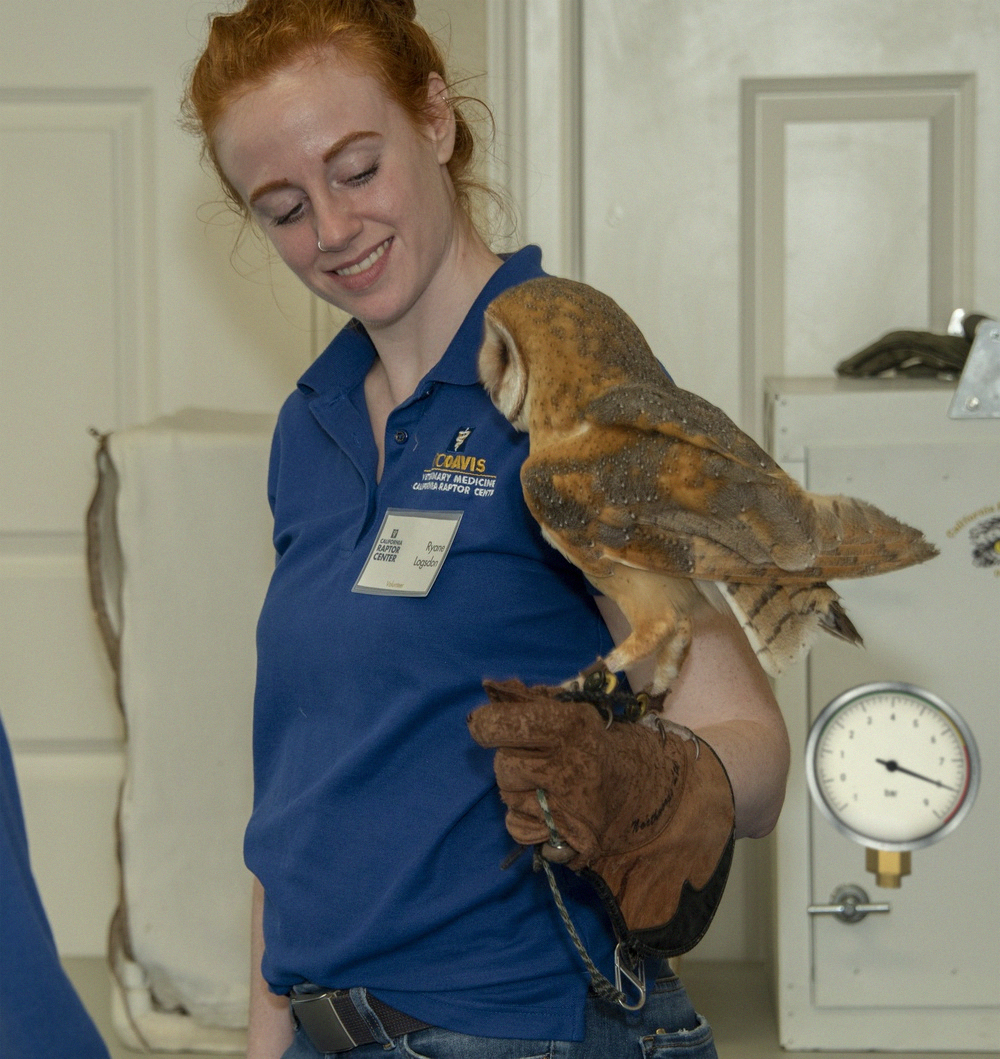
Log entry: **8** bar
